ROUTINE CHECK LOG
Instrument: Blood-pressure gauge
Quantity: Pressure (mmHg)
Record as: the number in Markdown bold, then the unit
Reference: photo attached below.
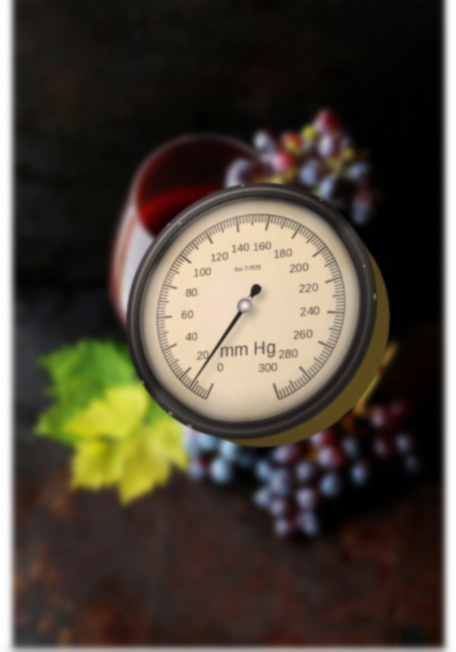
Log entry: **10** mmHg
